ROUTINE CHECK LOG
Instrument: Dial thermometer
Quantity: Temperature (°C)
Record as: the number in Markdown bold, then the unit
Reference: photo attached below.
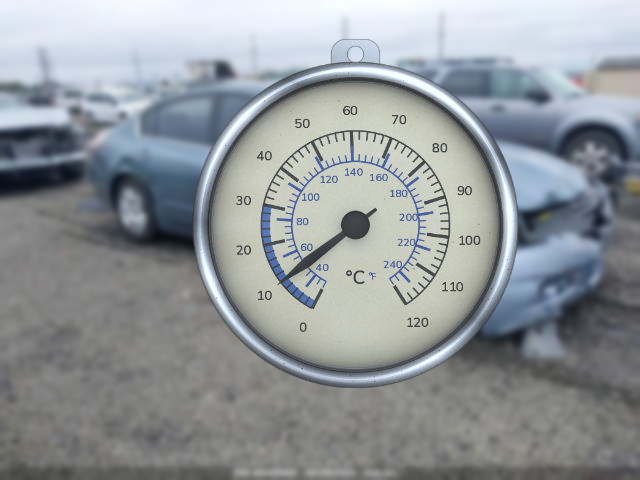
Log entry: **10** °C
